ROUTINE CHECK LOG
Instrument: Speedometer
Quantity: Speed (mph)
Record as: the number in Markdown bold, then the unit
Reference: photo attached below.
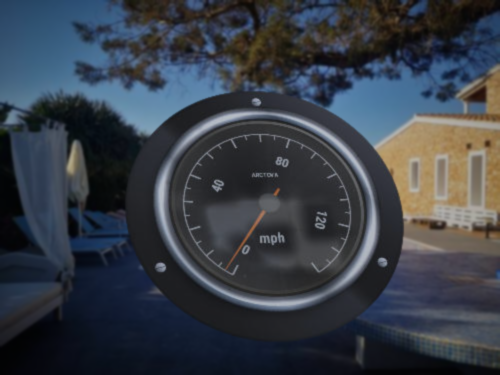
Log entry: **2.5** mph
